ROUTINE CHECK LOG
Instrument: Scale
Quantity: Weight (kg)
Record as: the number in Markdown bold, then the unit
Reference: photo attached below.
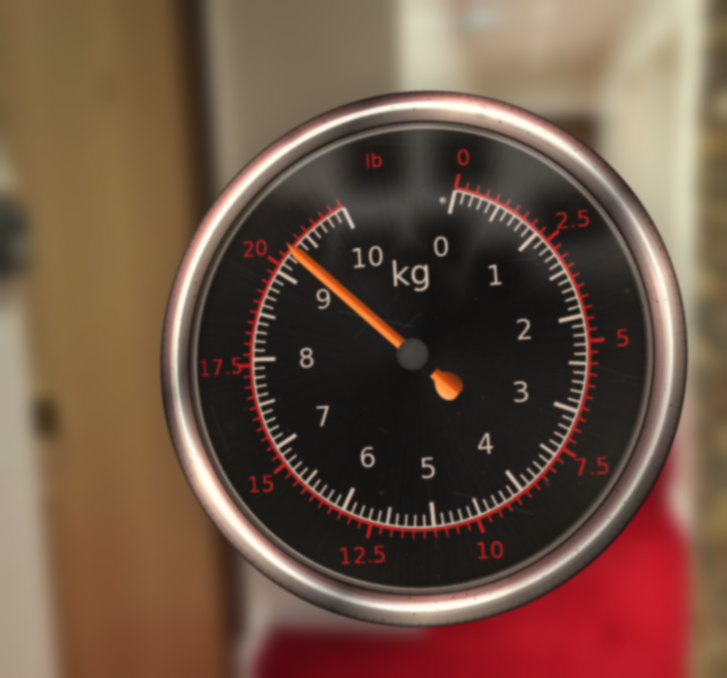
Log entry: **9.3** kg
